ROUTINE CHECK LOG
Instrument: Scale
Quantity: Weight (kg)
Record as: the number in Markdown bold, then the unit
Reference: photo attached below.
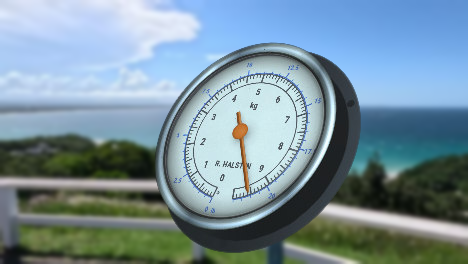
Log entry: **9.5** kg
